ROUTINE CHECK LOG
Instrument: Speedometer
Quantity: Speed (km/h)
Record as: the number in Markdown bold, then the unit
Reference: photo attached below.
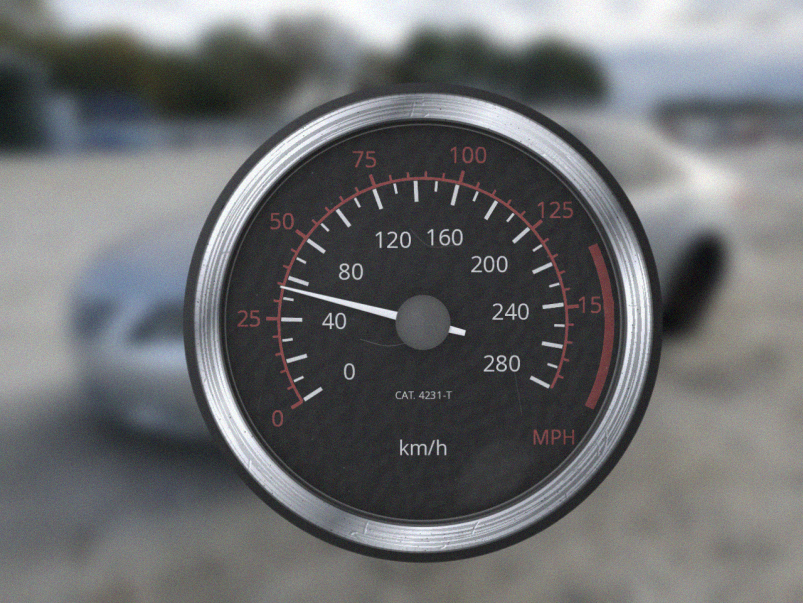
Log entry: **55** km/h
